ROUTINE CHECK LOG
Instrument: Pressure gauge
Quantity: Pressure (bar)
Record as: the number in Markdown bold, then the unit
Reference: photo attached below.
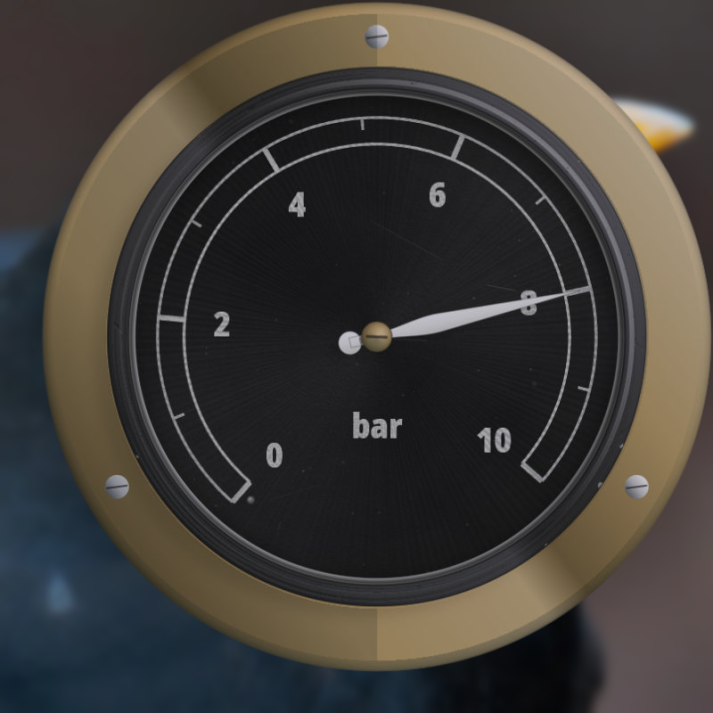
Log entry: **8** bar
